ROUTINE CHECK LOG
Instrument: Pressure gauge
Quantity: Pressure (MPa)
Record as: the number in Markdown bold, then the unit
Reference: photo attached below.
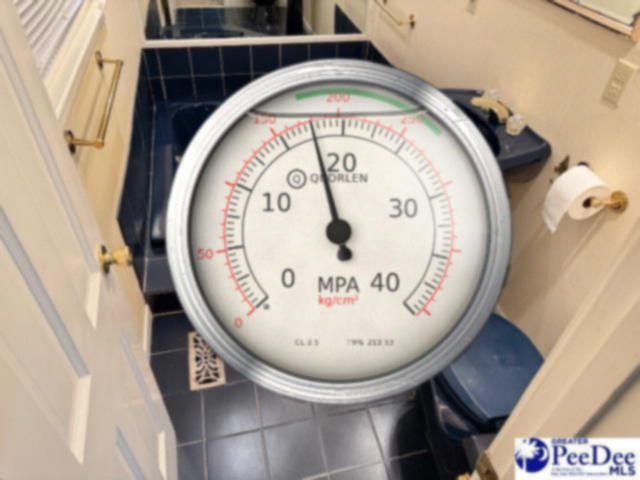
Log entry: **17.5** MPa
